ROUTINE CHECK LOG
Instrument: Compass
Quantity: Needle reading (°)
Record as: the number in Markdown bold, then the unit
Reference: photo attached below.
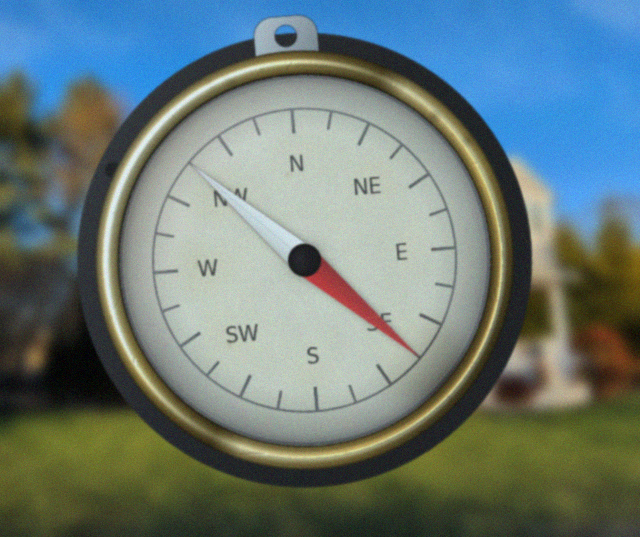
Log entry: **135** °
